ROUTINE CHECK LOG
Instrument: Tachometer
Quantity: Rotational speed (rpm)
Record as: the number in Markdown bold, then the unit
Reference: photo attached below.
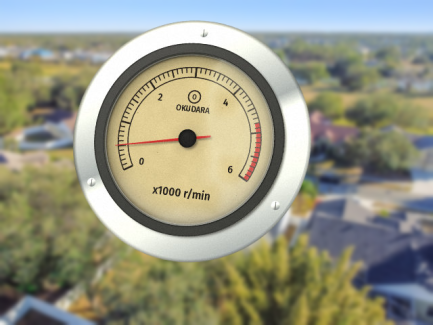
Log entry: **500** rpm
